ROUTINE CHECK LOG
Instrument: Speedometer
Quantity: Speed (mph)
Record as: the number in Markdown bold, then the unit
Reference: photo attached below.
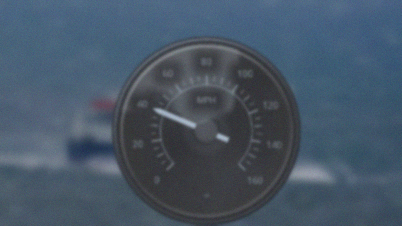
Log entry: **40** mph
